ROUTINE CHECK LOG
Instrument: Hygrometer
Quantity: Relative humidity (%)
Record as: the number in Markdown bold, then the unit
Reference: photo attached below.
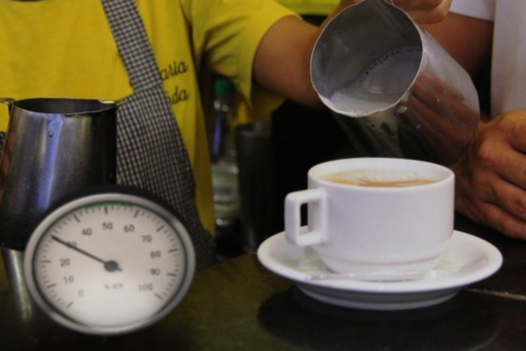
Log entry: **30** %
